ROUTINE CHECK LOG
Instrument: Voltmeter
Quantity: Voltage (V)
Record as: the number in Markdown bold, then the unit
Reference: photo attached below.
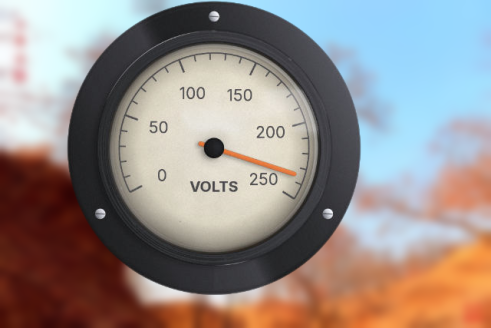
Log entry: **235** V
